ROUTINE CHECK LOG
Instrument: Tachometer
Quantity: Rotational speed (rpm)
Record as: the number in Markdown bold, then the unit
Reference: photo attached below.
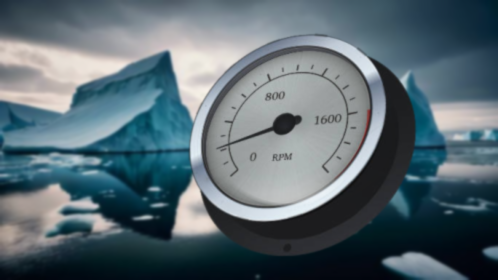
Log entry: **200** rpm
